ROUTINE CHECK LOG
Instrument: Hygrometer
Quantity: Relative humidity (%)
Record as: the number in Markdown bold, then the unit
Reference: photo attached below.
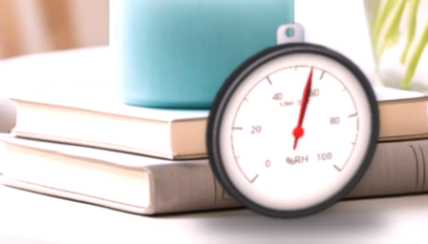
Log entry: **55** %
